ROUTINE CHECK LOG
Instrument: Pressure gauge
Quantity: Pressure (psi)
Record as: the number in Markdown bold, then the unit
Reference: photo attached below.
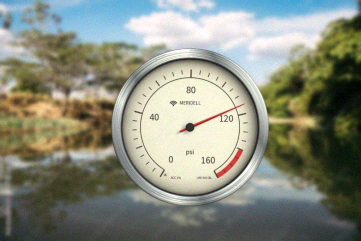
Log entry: **115** psi
